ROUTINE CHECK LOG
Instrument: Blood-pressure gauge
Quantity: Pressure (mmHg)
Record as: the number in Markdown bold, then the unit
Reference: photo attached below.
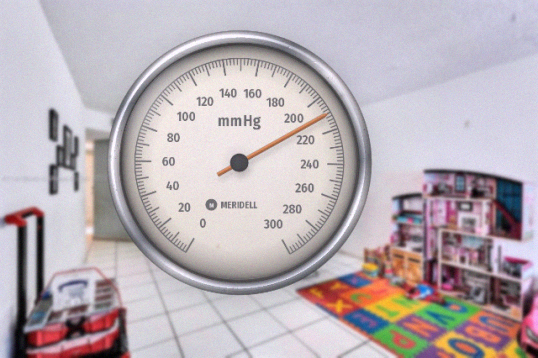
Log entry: **210** mmHg
